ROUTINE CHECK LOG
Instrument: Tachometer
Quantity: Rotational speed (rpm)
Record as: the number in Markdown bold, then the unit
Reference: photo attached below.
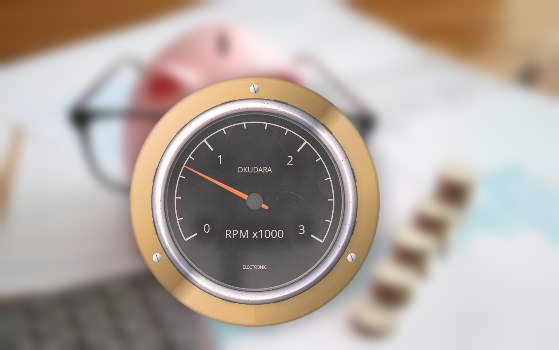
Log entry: **700** rpm
